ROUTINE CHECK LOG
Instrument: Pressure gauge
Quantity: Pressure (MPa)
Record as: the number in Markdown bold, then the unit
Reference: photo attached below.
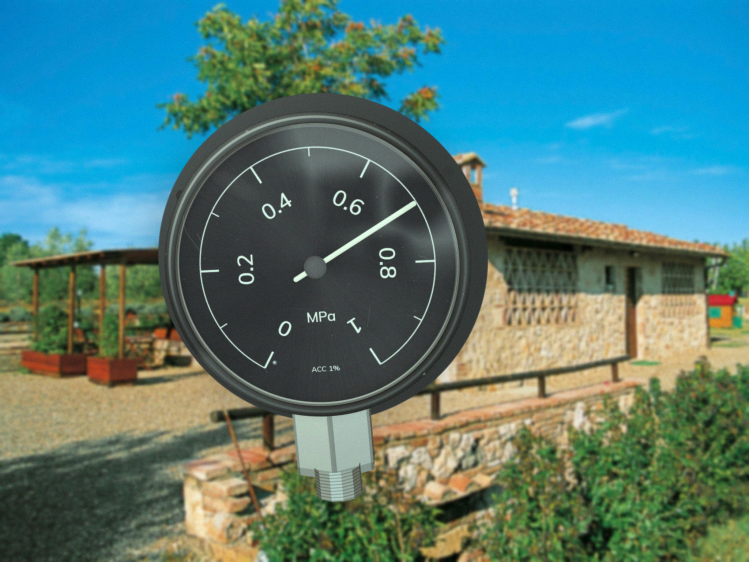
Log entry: **0.7** MPa
